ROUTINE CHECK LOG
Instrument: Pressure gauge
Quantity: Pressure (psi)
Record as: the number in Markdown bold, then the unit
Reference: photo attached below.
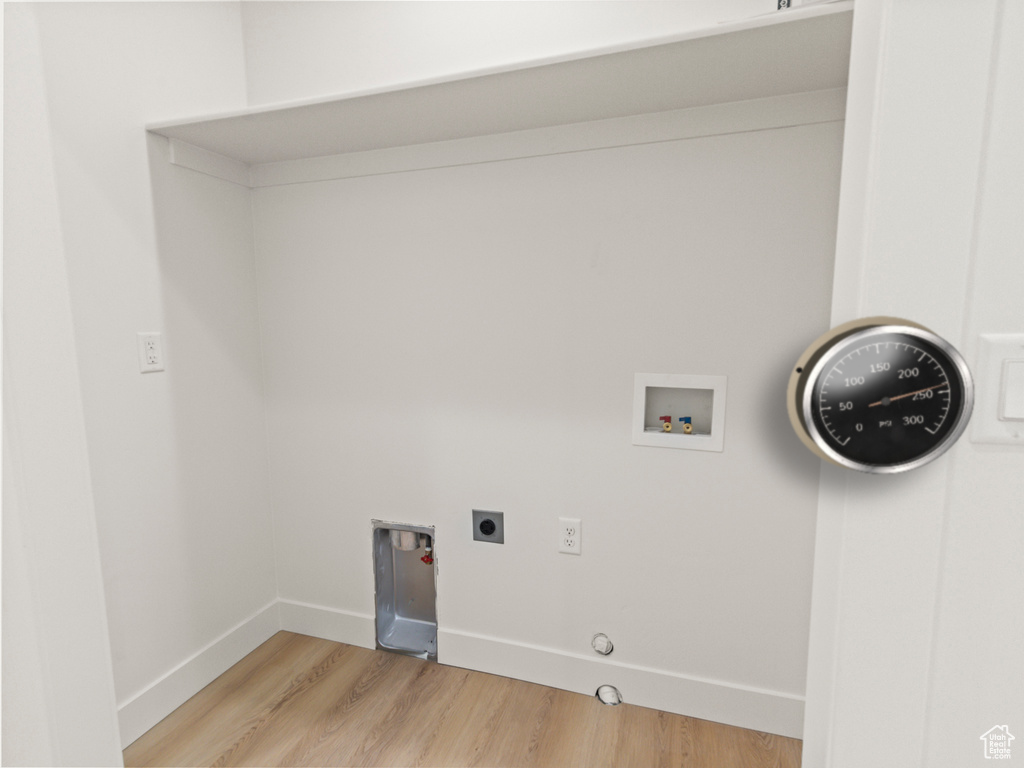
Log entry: **240** psi
